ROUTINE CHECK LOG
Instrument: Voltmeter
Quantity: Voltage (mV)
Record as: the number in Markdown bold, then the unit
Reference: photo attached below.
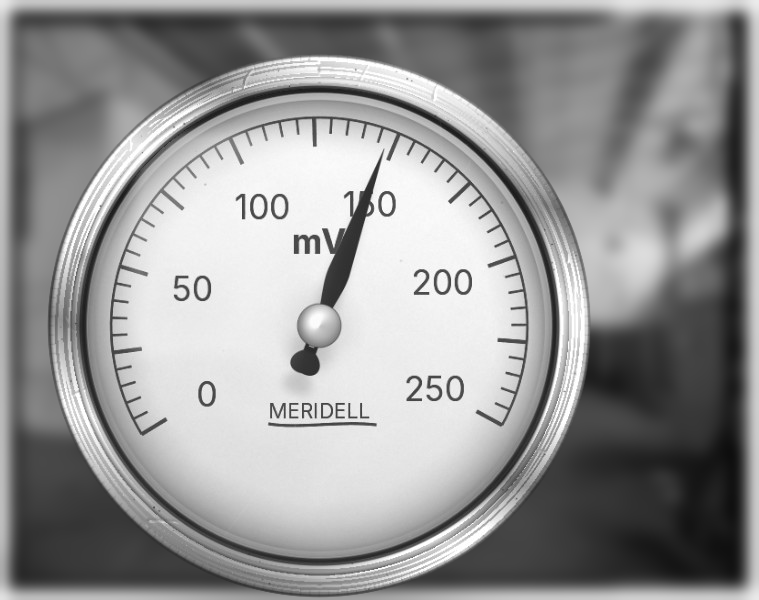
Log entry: **147.5** mV
